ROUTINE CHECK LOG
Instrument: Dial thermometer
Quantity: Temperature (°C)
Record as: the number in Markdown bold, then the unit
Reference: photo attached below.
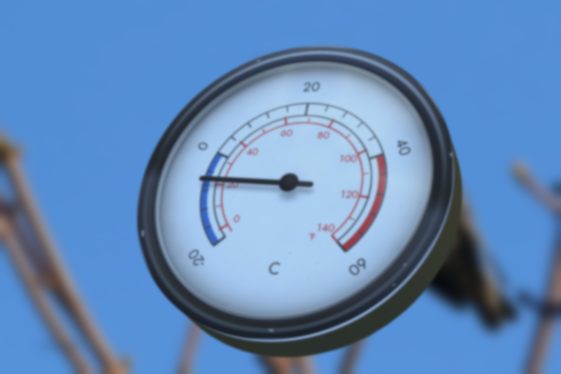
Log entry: **-6** °C
